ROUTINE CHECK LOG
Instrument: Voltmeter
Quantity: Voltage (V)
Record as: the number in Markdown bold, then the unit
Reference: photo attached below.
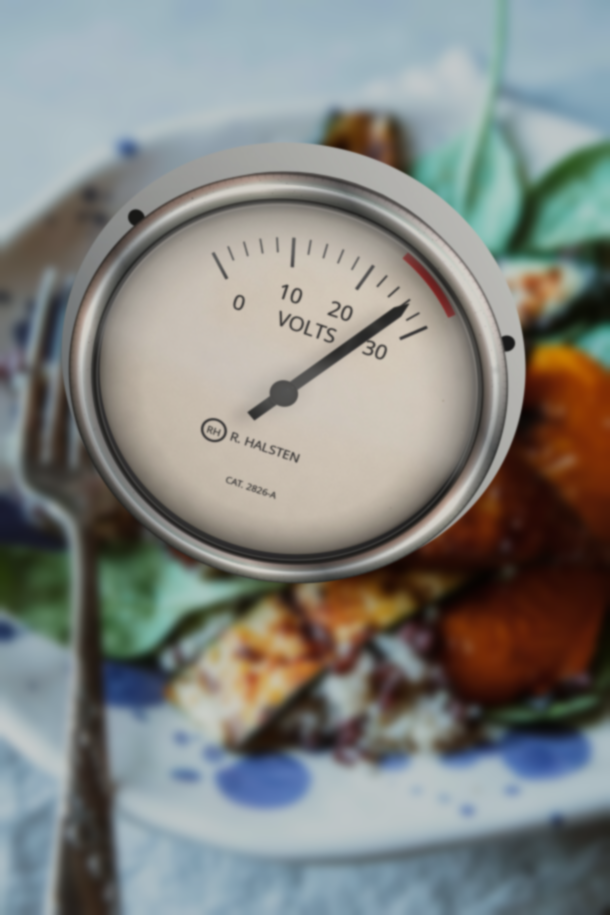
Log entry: **26** V
